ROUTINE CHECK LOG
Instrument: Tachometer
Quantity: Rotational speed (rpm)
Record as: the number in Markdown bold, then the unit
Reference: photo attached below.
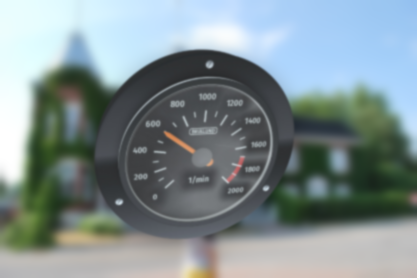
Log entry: **600** rpm
